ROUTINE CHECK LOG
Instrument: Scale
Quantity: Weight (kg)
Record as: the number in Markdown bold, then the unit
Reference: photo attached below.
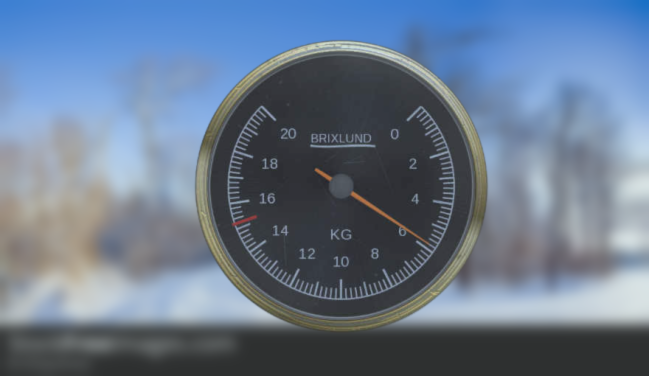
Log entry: **5.8** kg
